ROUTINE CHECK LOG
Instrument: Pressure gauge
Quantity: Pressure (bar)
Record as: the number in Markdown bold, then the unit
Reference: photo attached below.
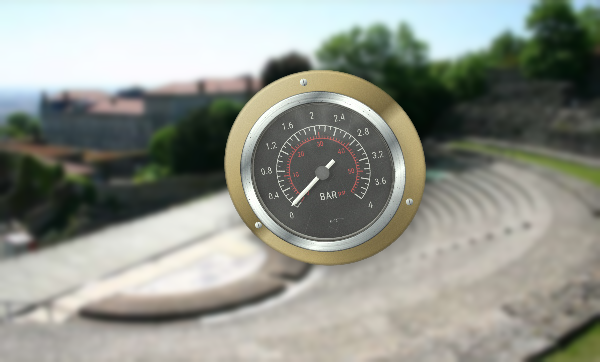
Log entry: **0.1** bar
